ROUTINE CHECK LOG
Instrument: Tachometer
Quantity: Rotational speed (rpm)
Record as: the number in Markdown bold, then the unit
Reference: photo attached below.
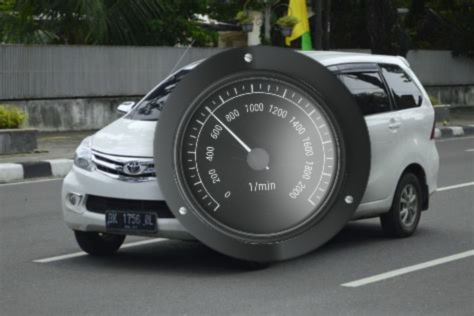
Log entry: **700** rpm
